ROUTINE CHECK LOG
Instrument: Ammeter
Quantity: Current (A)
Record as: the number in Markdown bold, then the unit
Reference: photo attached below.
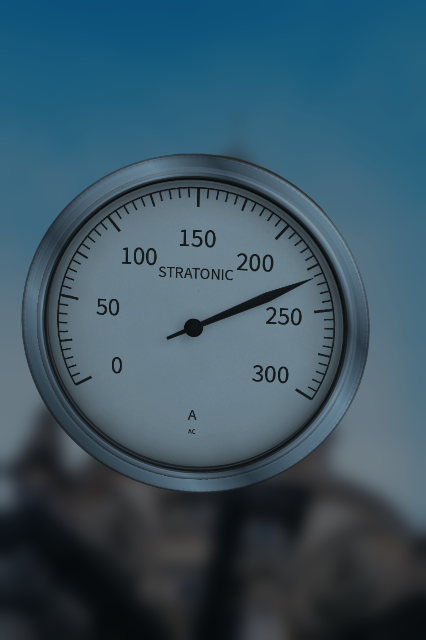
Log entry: **230** A
